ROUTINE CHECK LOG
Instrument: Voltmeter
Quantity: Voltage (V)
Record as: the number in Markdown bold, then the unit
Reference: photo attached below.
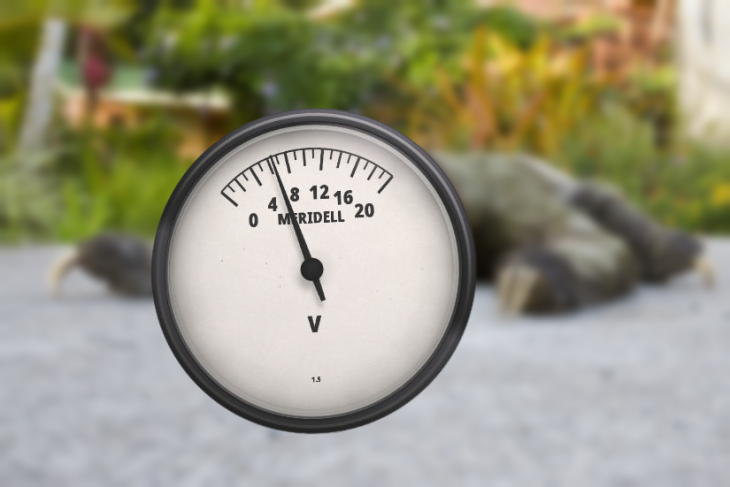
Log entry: **6.5** V
